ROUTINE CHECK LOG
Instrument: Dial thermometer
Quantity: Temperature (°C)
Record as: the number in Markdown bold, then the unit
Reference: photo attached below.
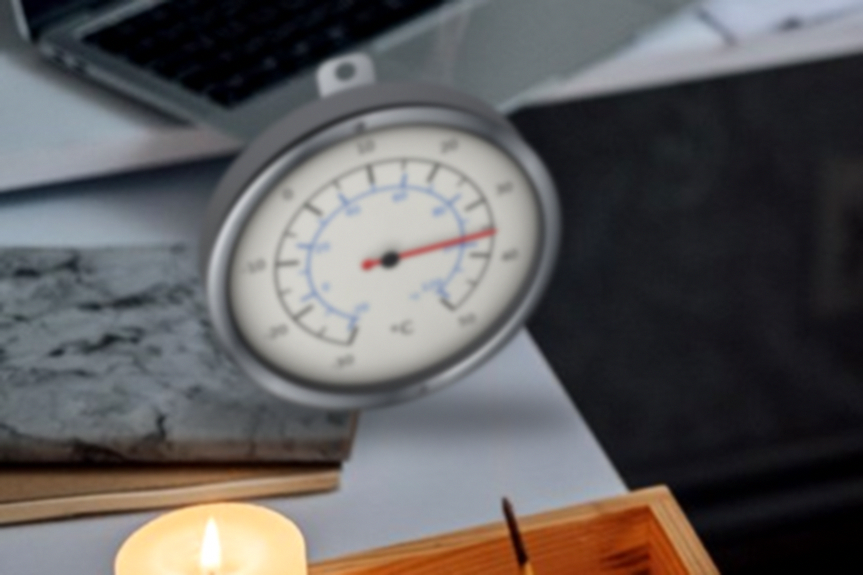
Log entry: **35** °C
